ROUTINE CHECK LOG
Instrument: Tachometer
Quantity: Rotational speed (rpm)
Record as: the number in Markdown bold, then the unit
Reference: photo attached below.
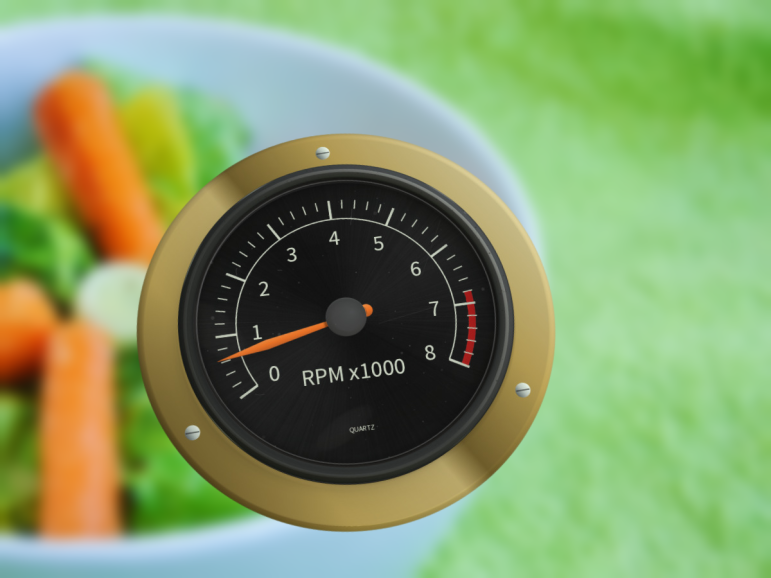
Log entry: **600** rpm
